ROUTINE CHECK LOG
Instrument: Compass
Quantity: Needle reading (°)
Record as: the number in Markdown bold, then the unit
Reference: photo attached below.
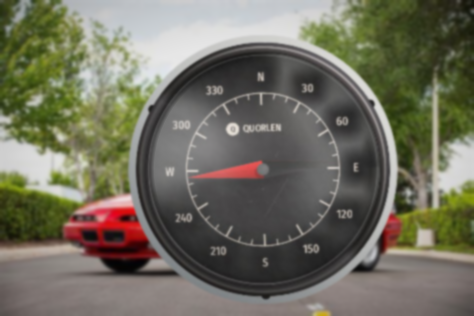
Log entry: **265** °
